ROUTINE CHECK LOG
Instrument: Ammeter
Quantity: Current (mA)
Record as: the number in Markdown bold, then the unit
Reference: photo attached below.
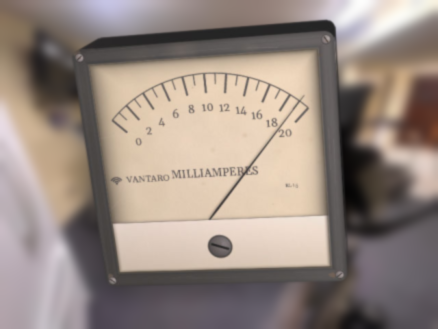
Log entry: **19** mA
